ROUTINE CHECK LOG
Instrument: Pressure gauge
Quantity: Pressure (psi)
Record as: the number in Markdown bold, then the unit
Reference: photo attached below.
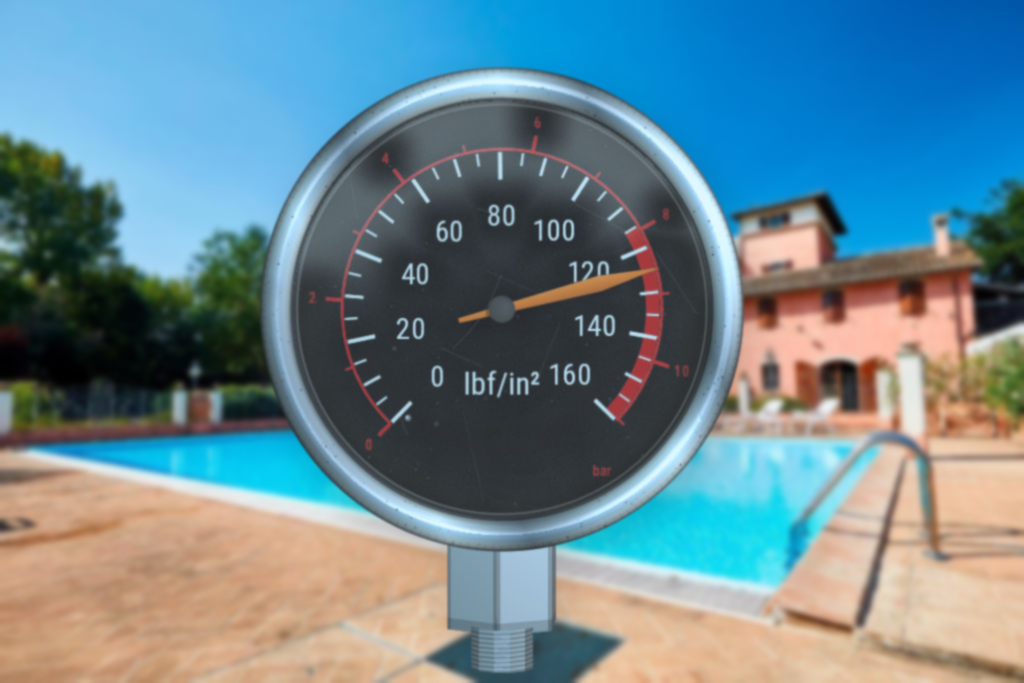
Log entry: **125** psi
